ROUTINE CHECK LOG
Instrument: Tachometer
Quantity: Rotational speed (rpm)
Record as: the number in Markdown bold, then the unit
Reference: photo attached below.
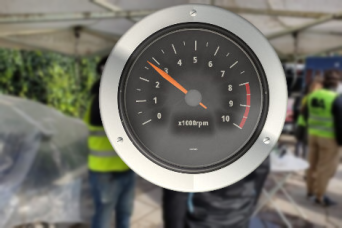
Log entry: **2750** rpm
